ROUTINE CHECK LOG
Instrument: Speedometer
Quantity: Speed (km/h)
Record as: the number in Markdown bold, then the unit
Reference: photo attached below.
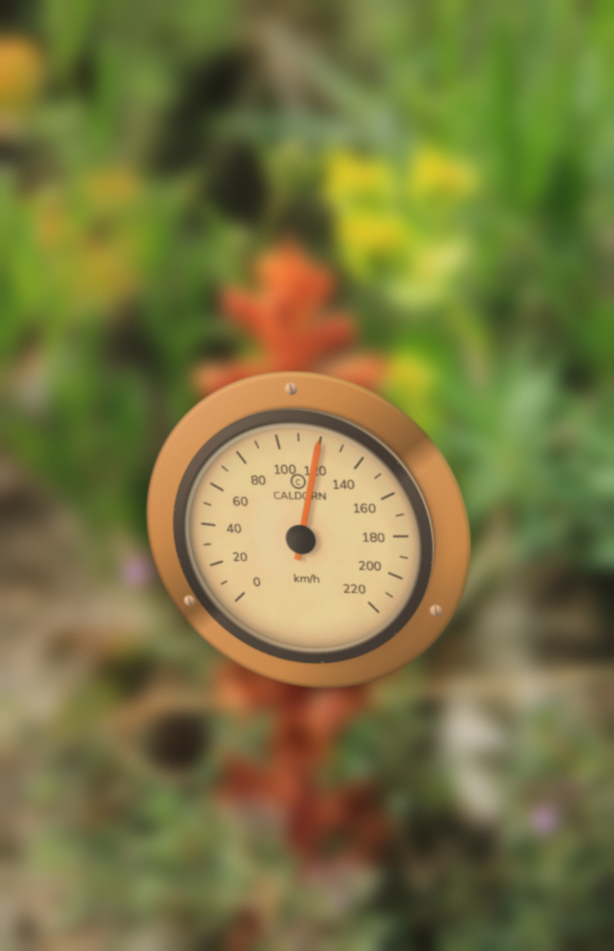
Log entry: **120** km/h
